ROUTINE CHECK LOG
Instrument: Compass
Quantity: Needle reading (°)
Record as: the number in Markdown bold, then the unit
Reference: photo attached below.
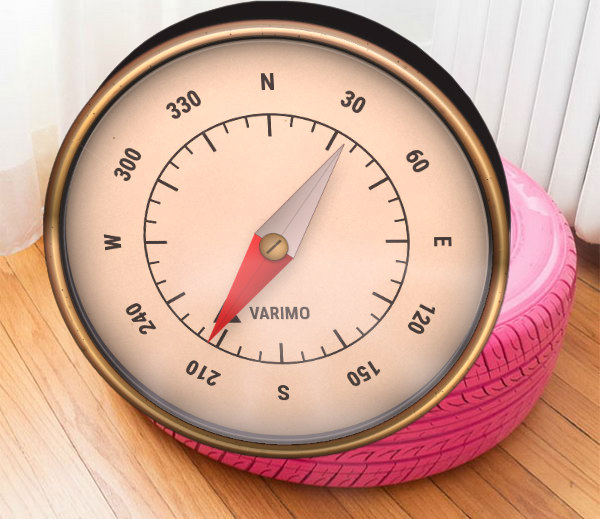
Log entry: **215** °
